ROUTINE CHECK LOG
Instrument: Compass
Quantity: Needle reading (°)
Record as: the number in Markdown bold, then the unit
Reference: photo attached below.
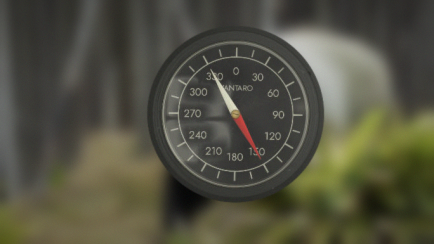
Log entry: **150** °
